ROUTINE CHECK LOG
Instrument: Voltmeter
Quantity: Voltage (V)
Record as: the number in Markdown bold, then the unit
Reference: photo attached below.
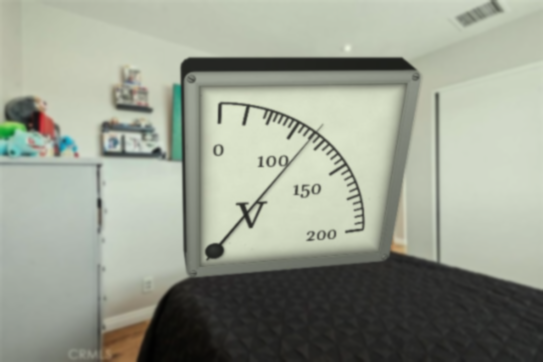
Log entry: **115** V
